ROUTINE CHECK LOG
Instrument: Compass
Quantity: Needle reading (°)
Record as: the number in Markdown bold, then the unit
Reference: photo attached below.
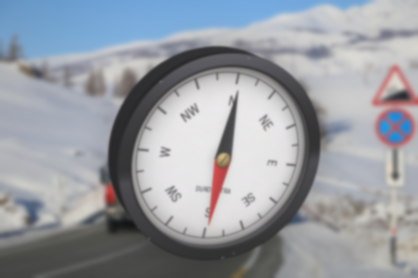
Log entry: **180** °
